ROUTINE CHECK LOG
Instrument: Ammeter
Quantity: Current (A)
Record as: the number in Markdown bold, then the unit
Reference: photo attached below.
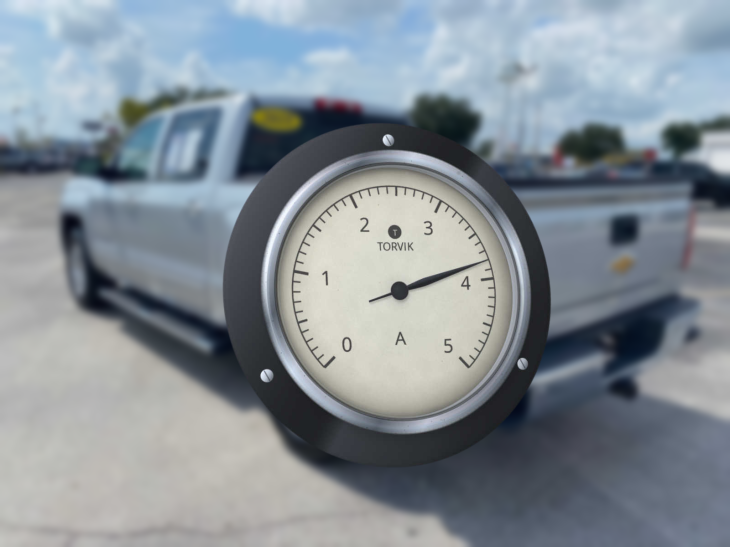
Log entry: **3.8** A
